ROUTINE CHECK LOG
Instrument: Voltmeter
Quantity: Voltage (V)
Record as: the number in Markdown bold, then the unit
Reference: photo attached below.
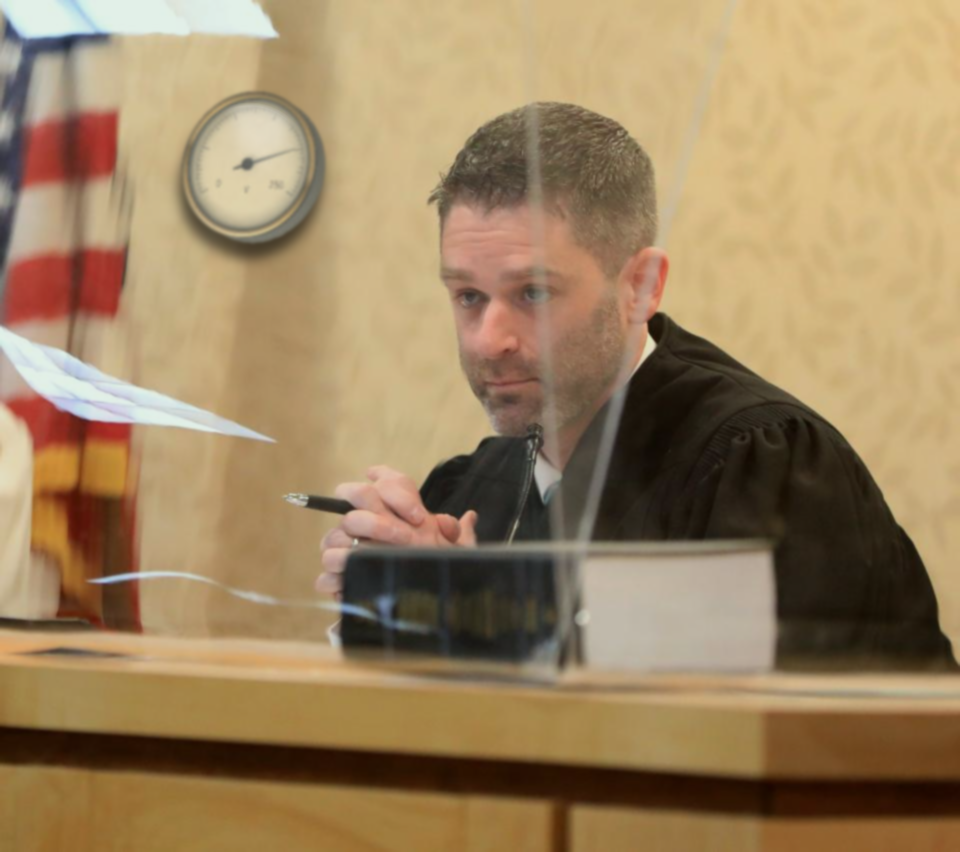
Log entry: **200** V
